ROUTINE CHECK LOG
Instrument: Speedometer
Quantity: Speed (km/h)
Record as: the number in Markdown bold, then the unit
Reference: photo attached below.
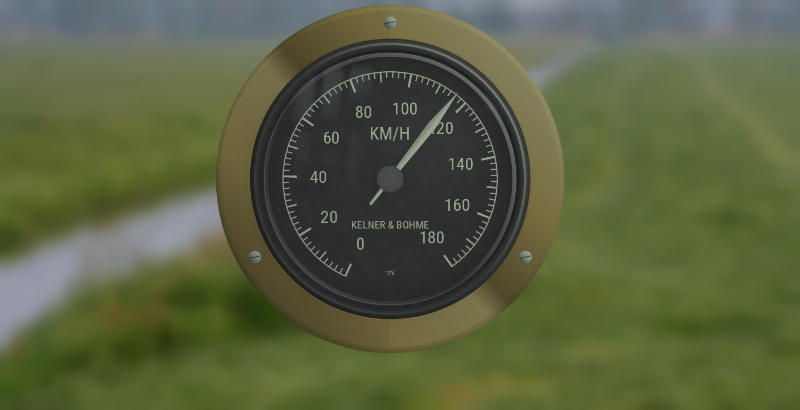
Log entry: **116** km/h
